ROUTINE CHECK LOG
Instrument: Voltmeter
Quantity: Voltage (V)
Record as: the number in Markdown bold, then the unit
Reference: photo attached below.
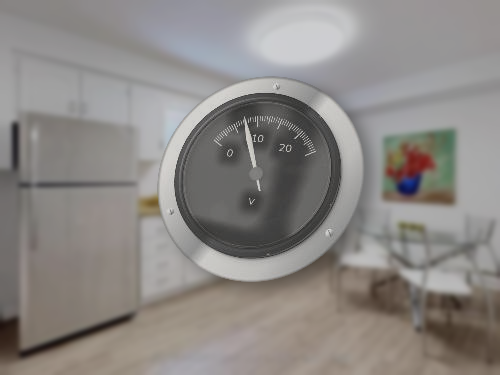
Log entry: **7.5** V
